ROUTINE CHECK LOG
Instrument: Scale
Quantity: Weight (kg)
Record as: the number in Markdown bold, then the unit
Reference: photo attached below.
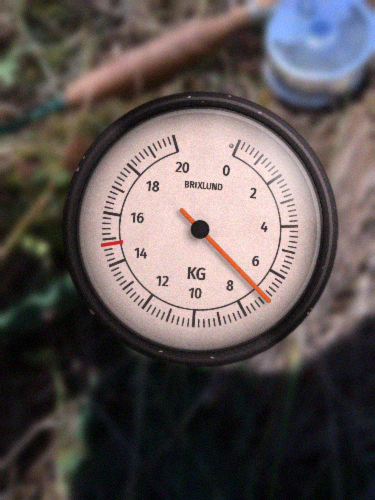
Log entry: **7** kg
